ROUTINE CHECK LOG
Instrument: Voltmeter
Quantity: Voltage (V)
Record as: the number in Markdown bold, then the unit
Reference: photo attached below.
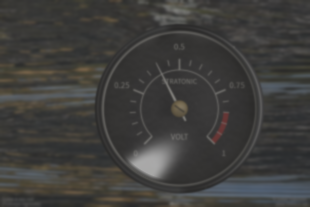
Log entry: **0.4** V
